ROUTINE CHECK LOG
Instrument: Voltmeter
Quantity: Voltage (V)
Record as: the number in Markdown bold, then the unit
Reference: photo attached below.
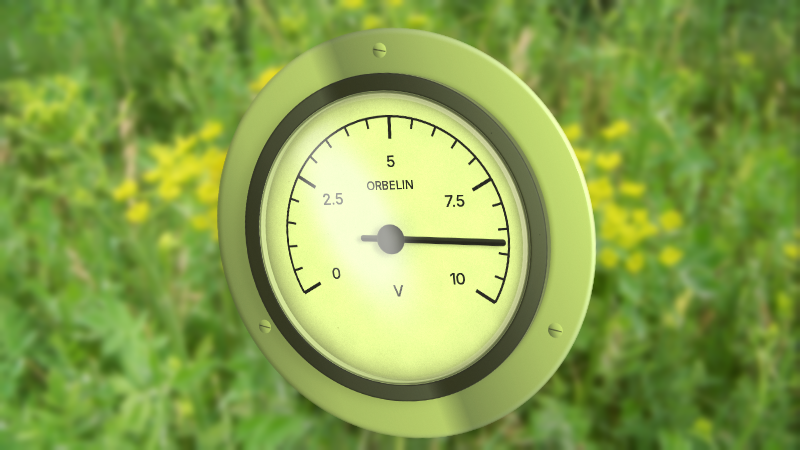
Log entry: **8.75** V
